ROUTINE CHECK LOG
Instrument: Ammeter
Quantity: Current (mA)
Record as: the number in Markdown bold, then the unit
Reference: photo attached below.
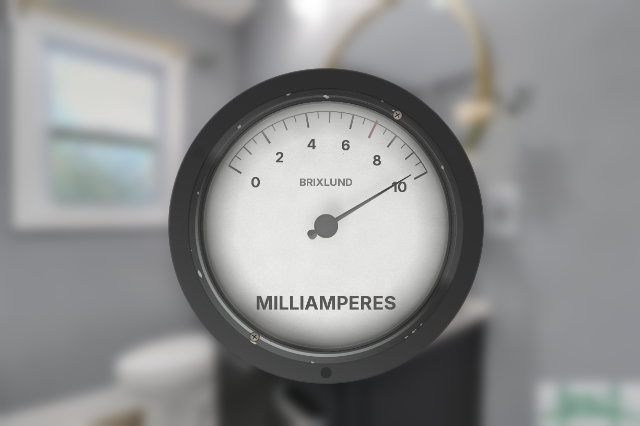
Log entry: **9.75** mA
